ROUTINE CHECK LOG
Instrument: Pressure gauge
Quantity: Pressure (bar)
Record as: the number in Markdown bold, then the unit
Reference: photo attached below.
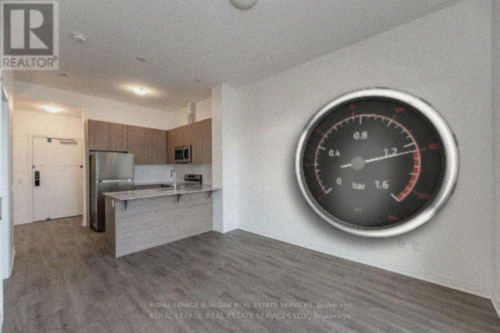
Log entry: **1.25** bar
